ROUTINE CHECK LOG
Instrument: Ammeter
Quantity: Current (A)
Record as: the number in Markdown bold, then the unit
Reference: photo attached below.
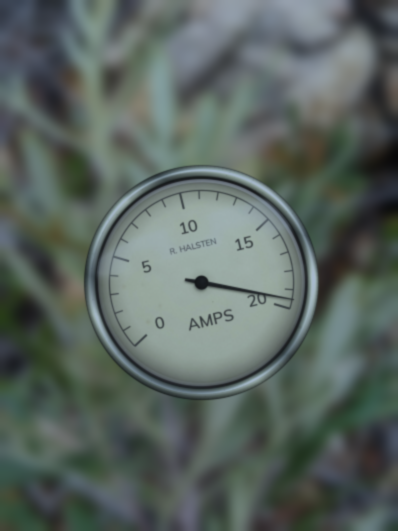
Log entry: **19.5** A
